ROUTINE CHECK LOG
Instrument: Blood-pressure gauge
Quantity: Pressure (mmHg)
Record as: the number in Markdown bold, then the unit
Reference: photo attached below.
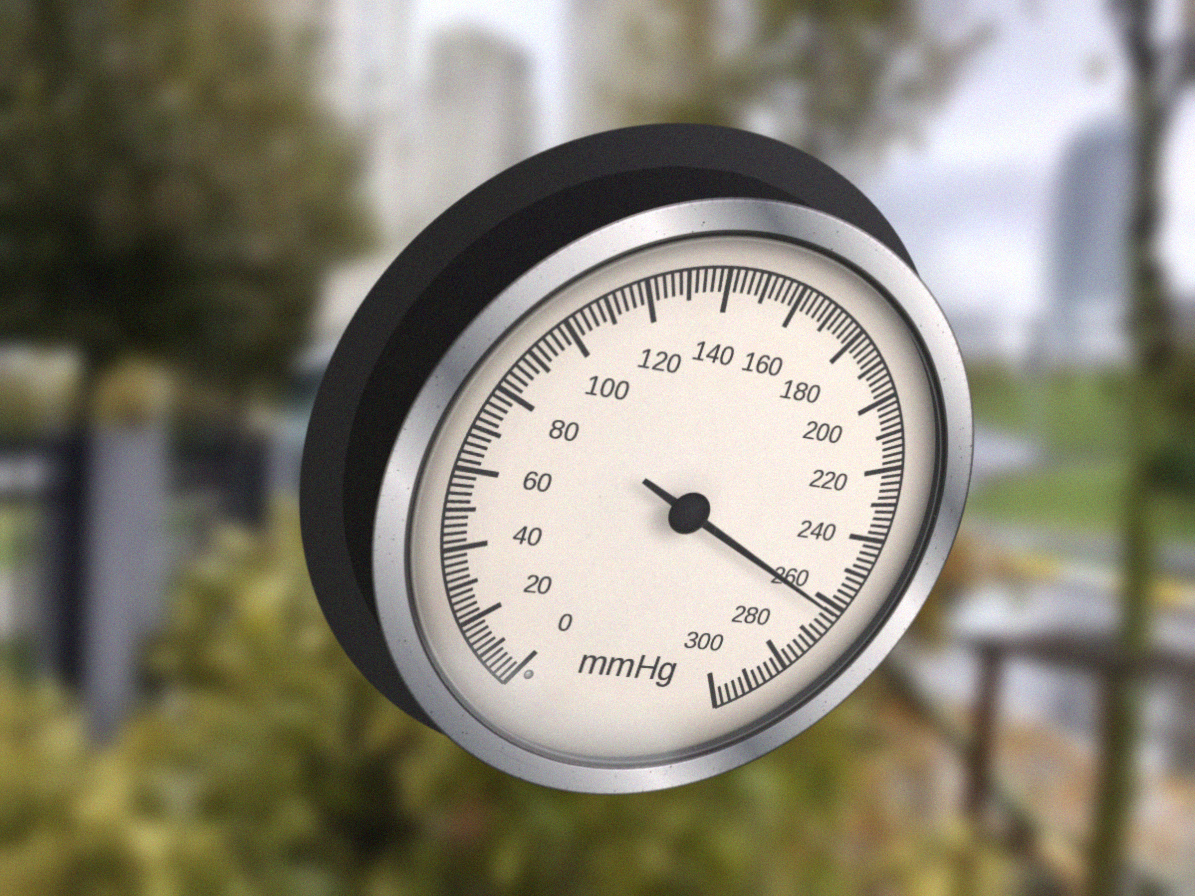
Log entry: **262** mmHg
